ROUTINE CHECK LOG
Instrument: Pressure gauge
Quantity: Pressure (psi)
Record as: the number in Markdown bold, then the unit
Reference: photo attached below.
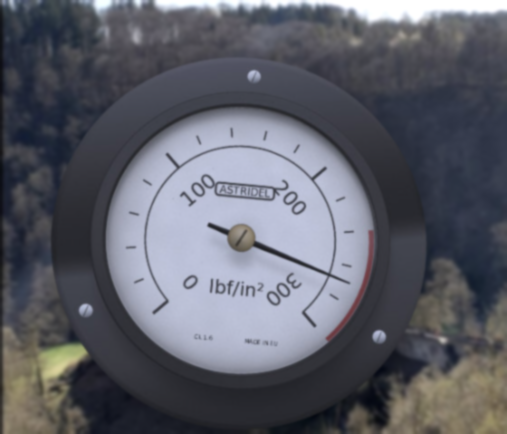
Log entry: **270** psi
